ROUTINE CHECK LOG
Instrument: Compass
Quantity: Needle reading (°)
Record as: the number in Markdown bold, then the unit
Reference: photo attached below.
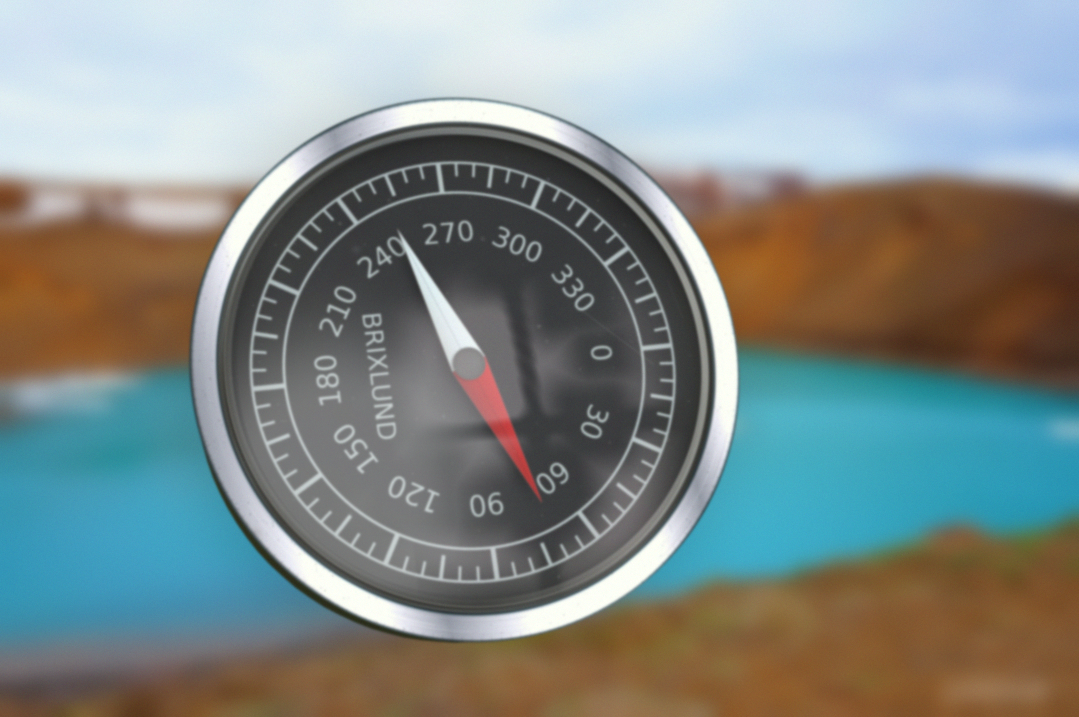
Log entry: **70** °
